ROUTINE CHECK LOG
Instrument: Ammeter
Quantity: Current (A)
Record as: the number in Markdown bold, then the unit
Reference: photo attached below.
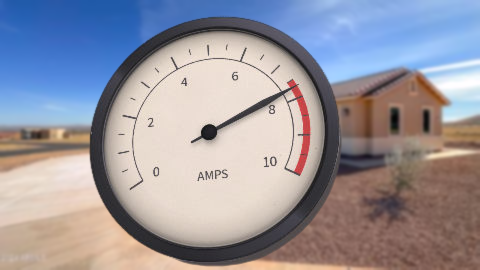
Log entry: **7.75** A
